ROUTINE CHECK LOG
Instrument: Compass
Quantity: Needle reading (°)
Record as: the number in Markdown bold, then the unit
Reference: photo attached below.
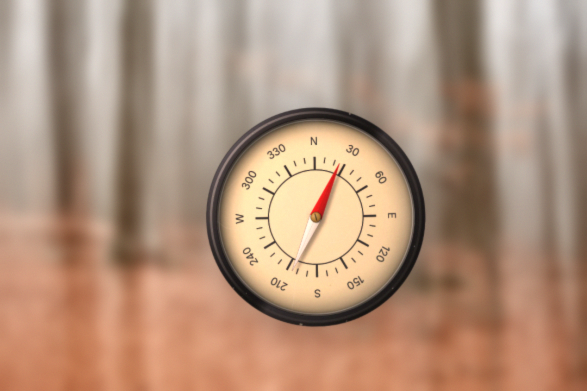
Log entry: **25** °
